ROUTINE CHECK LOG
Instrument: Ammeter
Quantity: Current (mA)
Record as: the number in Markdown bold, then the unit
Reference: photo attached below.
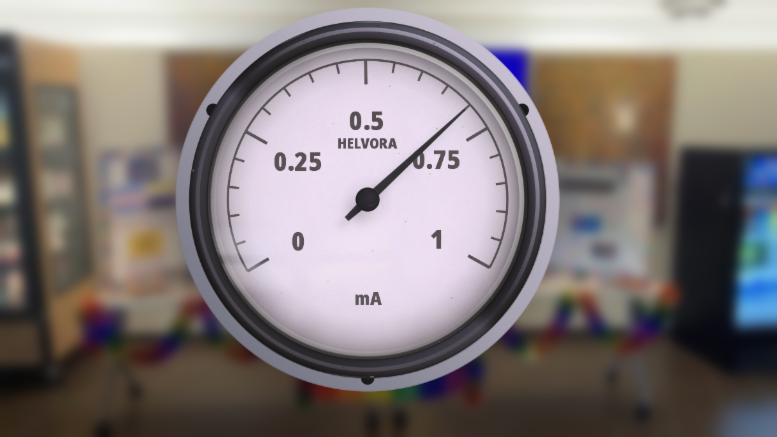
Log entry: **0.7** mA
